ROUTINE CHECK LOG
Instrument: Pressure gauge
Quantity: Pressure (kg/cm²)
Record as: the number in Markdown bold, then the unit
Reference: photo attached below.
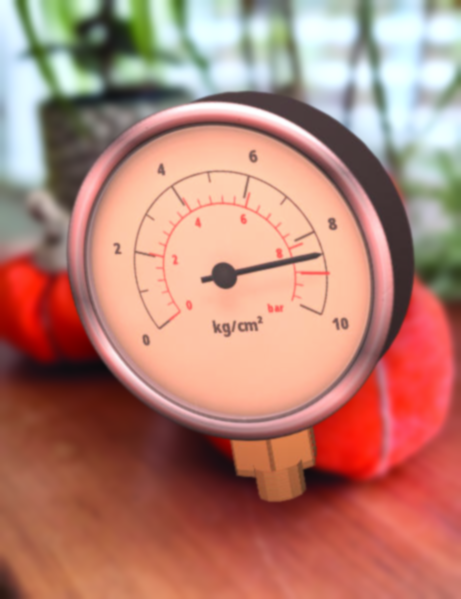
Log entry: **8.5** kg/cm²
